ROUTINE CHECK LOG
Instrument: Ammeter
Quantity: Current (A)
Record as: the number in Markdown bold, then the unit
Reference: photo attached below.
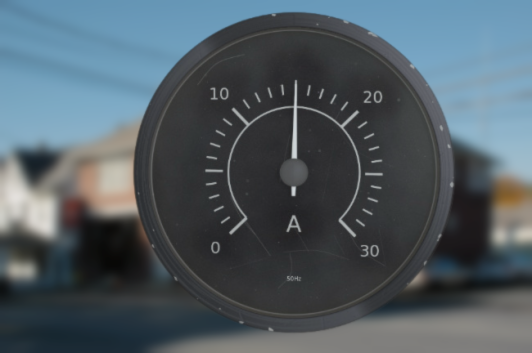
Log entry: **15** A
